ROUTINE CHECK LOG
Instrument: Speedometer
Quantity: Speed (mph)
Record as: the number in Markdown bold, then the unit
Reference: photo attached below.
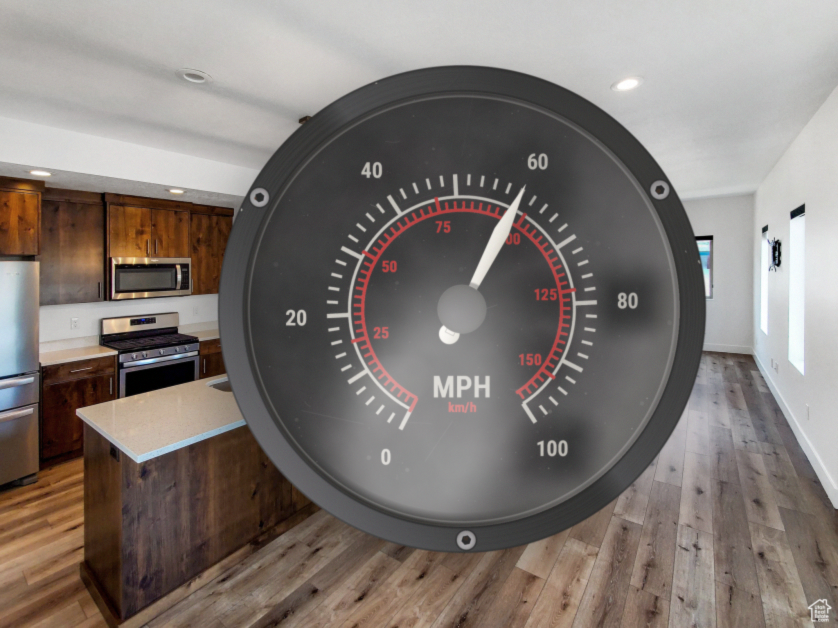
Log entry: **60** mph
